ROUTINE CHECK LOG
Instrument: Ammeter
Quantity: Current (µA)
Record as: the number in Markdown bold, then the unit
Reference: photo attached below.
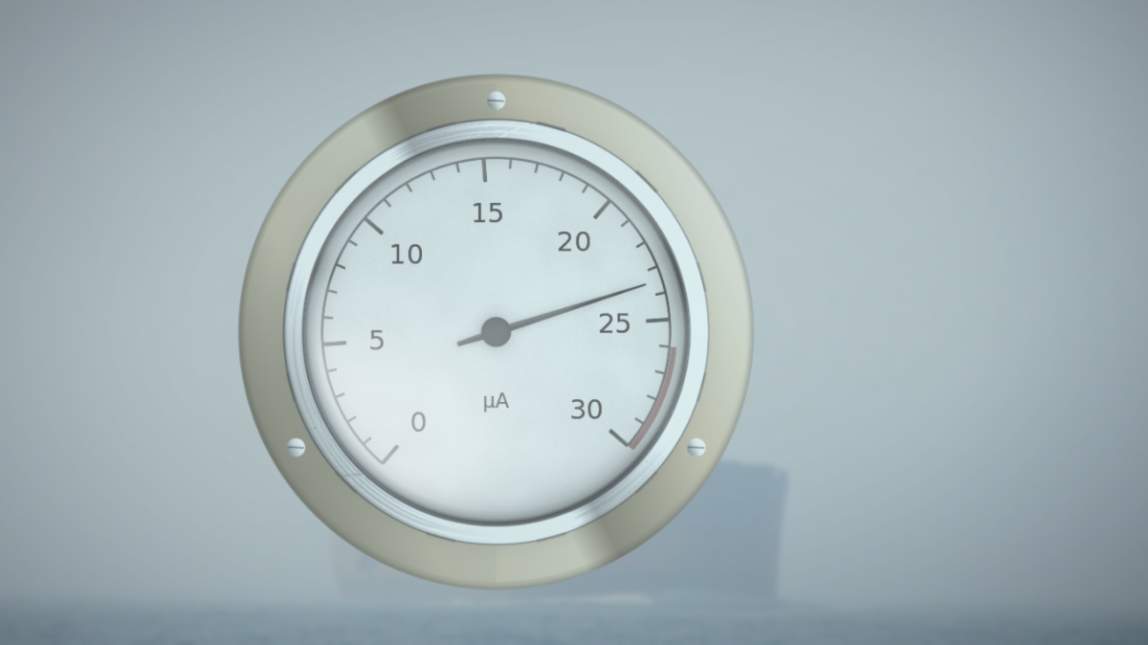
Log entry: **23.5** µA
